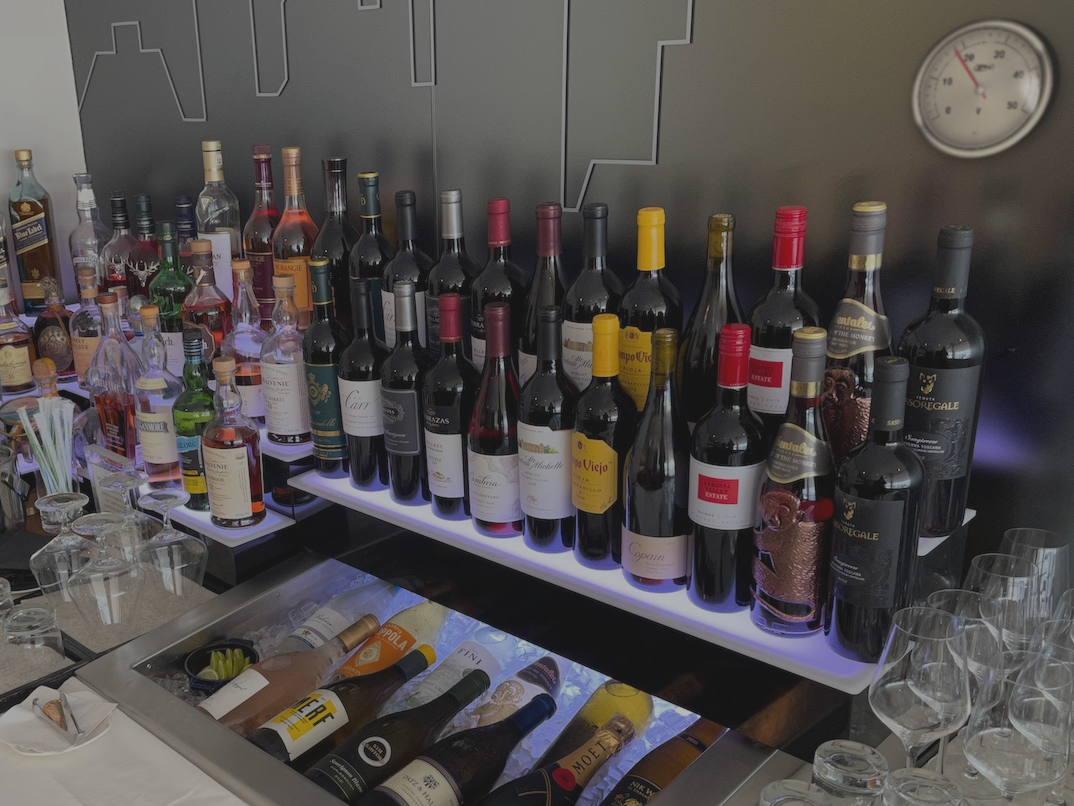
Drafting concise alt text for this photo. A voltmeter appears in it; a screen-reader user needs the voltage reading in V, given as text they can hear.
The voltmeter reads 18 V
